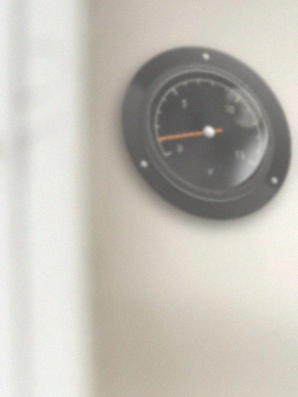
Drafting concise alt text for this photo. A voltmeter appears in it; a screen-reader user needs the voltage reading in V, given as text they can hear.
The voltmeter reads 1 V
